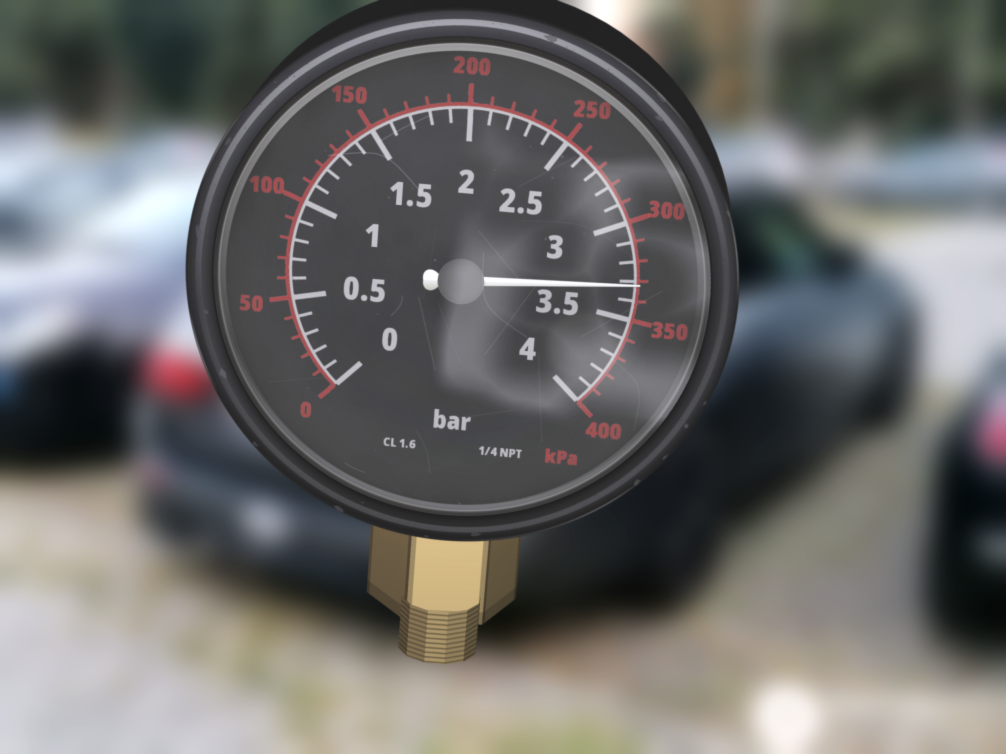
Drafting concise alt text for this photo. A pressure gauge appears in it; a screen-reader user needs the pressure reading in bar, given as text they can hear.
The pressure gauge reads 3.3 bar
